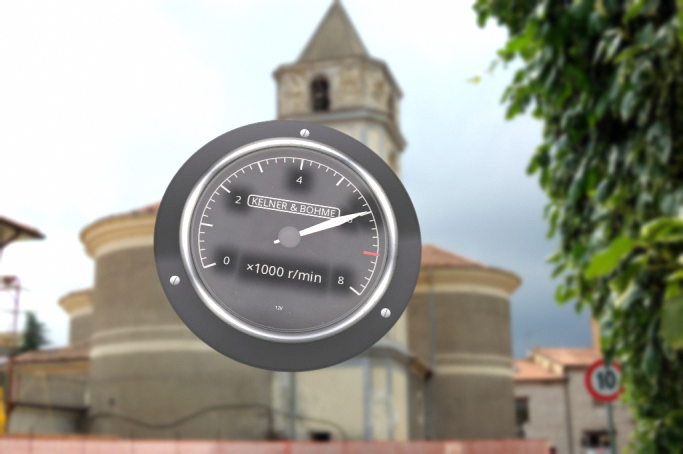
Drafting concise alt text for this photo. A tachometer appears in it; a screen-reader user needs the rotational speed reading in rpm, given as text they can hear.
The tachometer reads 6000 rpm
